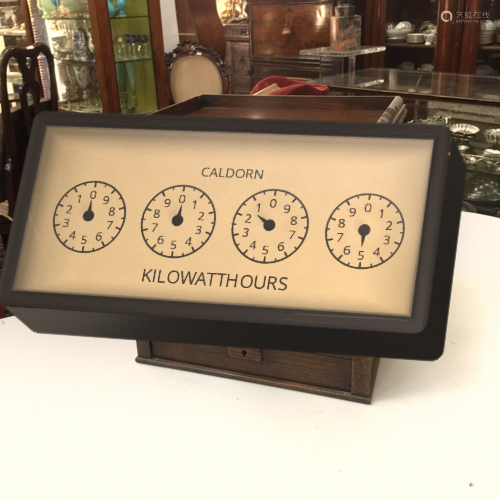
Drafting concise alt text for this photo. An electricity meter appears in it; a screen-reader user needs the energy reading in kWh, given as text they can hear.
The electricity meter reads 15 kWh
